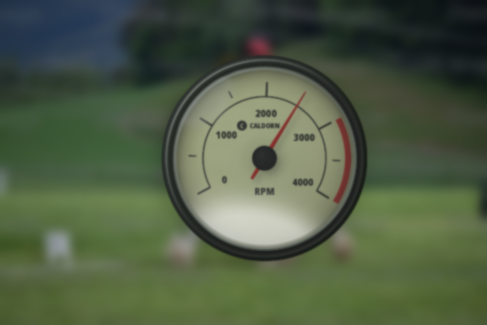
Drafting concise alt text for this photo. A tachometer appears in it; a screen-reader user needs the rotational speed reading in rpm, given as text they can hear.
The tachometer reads 2500 rpm
